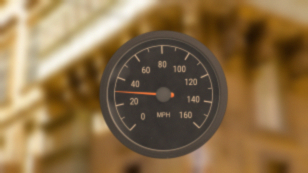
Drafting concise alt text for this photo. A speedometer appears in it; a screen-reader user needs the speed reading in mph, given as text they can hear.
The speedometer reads 30 mph
